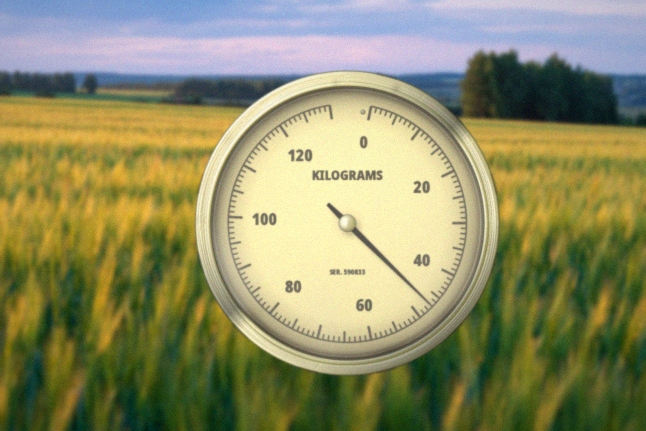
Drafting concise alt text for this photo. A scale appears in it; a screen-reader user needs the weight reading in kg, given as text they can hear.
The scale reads 47 kg
